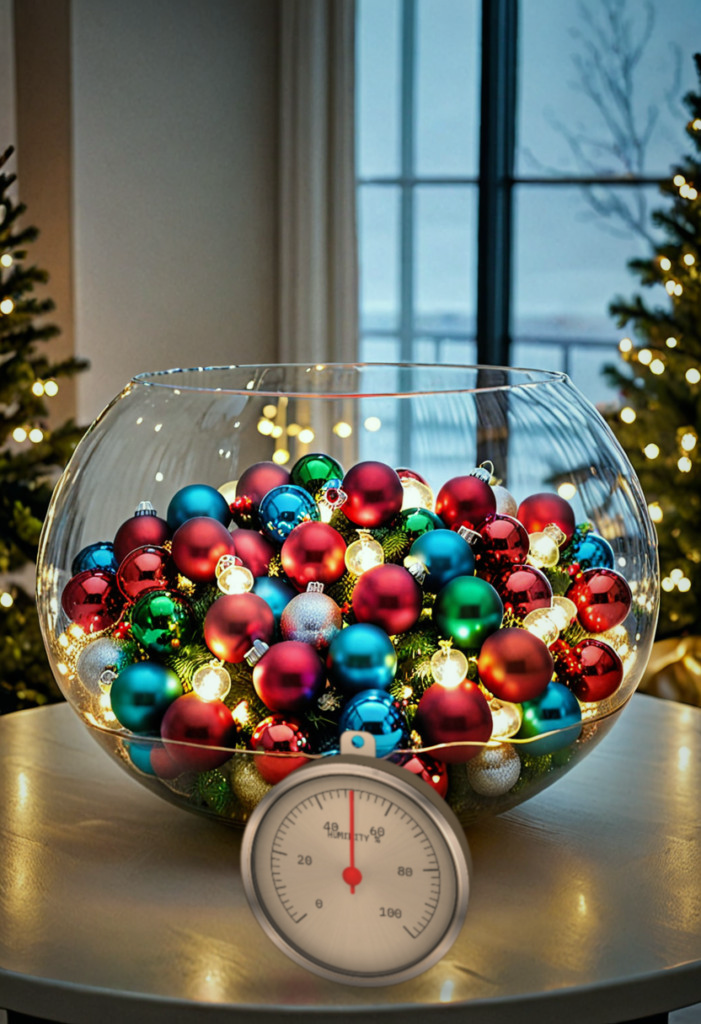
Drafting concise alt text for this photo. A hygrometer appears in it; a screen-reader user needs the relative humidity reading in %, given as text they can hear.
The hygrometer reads 50 %
